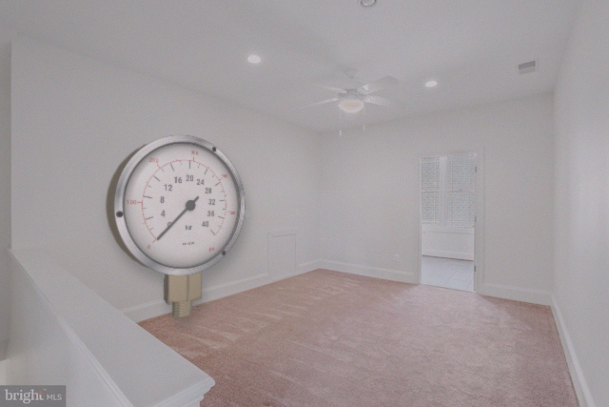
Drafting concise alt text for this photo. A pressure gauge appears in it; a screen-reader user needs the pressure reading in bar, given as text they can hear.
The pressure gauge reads 0 bar
